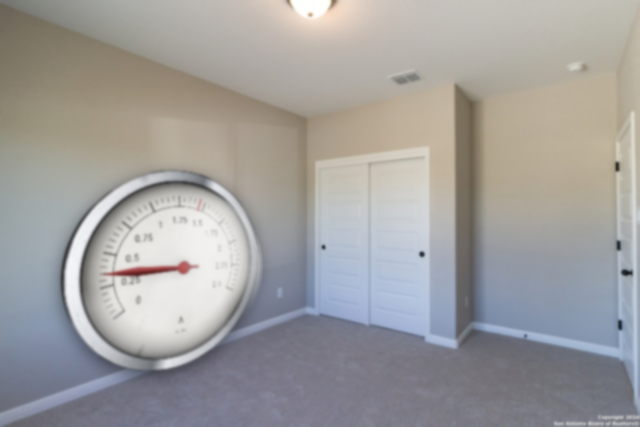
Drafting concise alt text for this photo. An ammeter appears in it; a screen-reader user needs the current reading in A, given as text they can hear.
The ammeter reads 0.35 A
